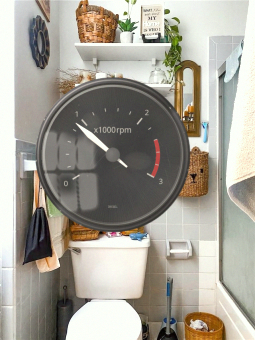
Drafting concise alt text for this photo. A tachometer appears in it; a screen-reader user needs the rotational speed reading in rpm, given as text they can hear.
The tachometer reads 900 rpm
